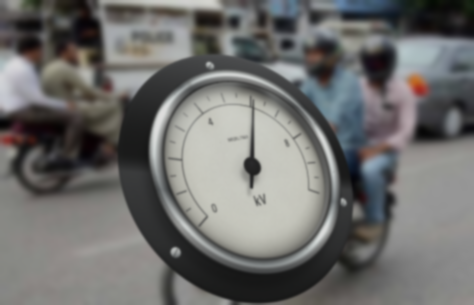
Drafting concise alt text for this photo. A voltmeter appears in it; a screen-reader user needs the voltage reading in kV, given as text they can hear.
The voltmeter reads 6 kV
